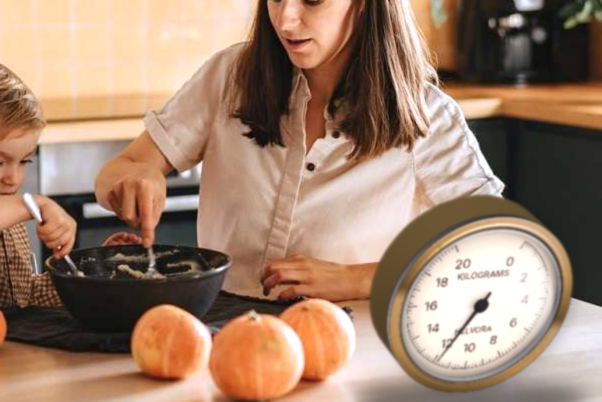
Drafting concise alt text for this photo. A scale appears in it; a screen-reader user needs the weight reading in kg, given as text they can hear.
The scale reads 12 kg
